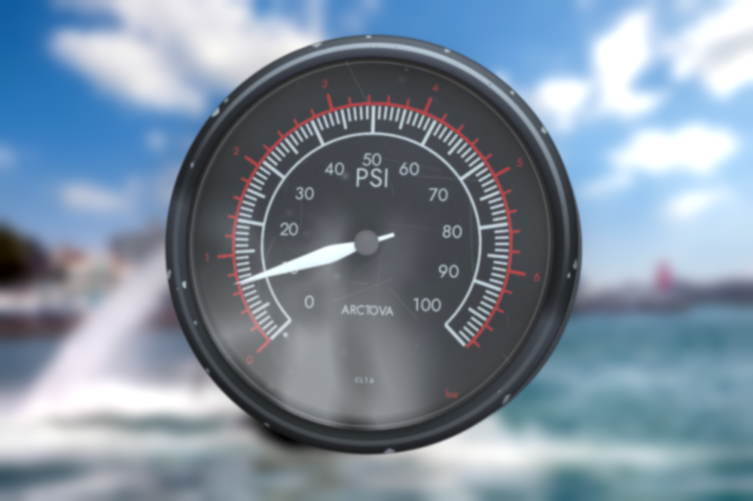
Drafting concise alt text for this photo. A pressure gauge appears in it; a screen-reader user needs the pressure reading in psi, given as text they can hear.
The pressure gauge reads 10 psi
